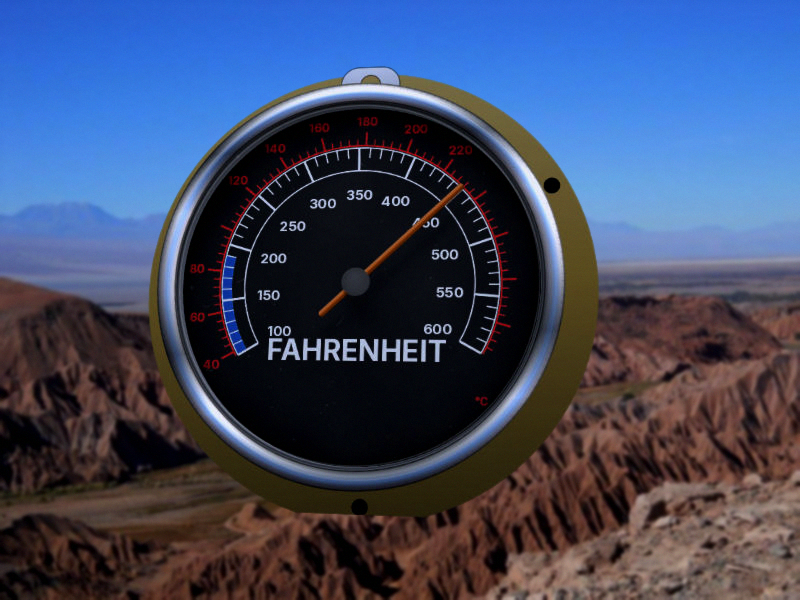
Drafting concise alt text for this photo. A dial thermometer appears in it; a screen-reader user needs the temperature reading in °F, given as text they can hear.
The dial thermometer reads 450 °F
